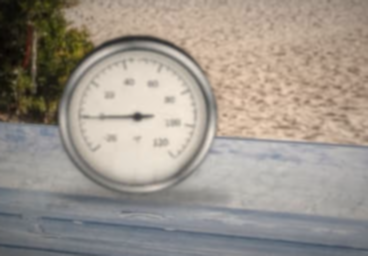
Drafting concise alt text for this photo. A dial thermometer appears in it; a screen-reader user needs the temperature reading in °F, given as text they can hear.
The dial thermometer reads 0 °F
